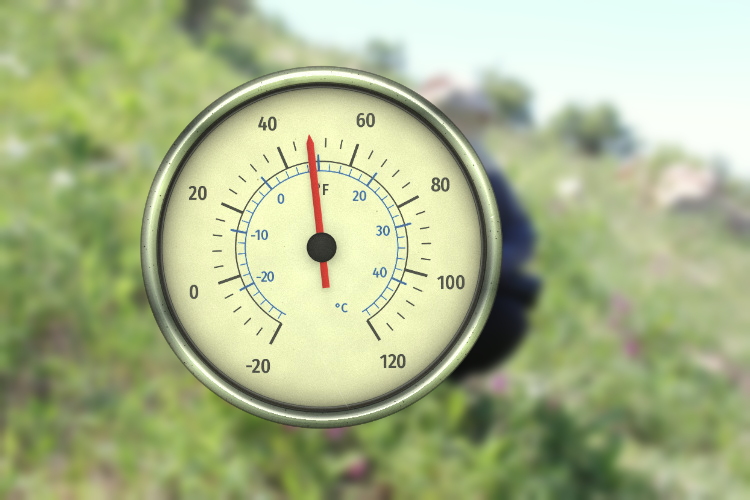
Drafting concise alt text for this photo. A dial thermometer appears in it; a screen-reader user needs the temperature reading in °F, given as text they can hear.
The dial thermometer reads 48 °F
